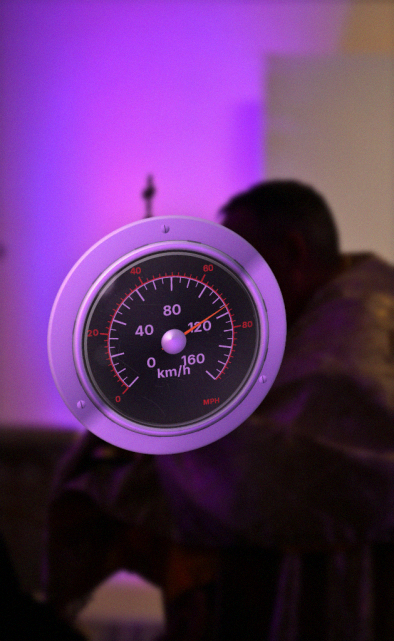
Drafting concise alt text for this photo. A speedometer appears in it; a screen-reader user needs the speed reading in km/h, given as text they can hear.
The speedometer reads 115 km/h
